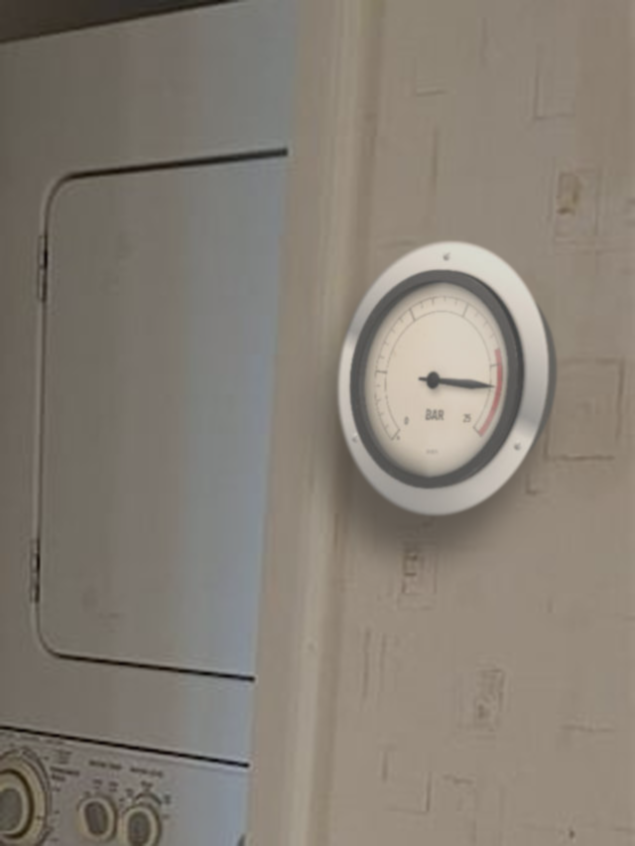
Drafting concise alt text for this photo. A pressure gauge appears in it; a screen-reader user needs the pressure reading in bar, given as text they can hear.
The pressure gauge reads 21.5 bar
